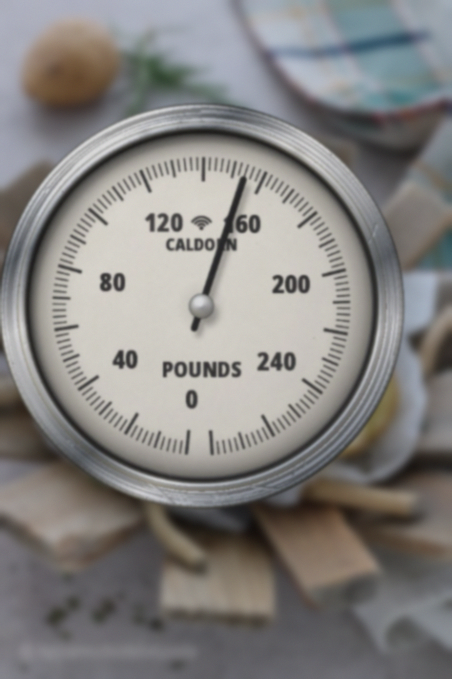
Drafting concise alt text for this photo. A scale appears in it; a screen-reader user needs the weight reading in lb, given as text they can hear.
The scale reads 154 lb
